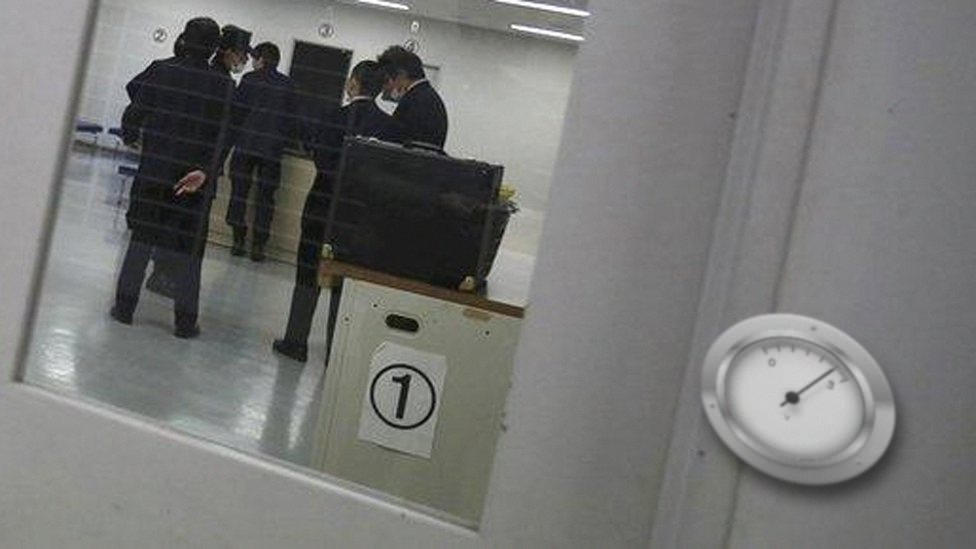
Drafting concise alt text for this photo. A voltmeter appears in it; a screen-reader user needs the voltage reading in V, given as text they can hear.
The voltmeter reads 2.5 V
